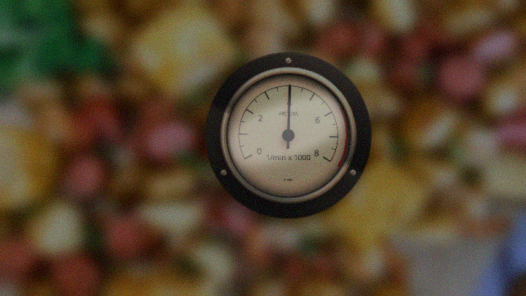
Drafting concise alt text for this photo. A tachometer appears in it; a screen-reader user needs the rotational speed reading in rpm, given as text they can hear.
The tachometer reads 4000 rpm
